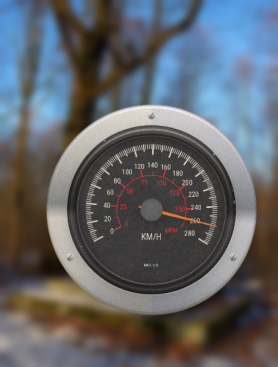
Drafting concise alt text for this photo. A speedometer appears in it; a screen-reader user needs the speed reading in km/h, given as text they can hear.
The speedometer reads 260 km/h
